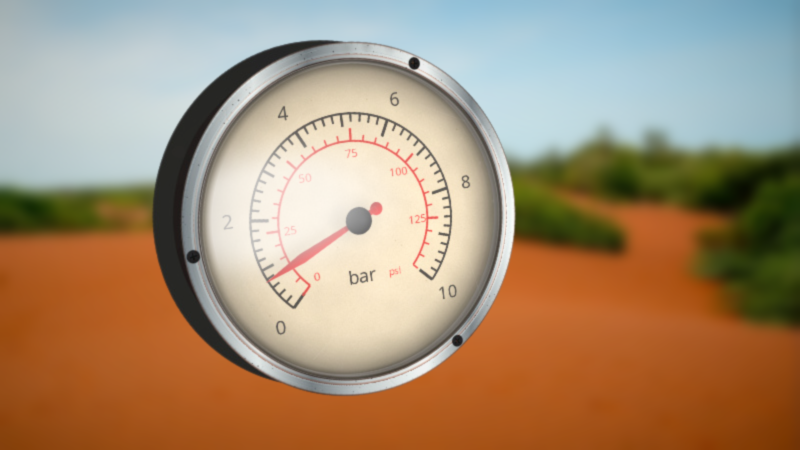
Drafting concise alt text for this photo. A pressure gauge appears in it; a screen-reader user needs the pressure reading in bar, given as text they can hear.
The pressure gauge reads 0.8 bar
